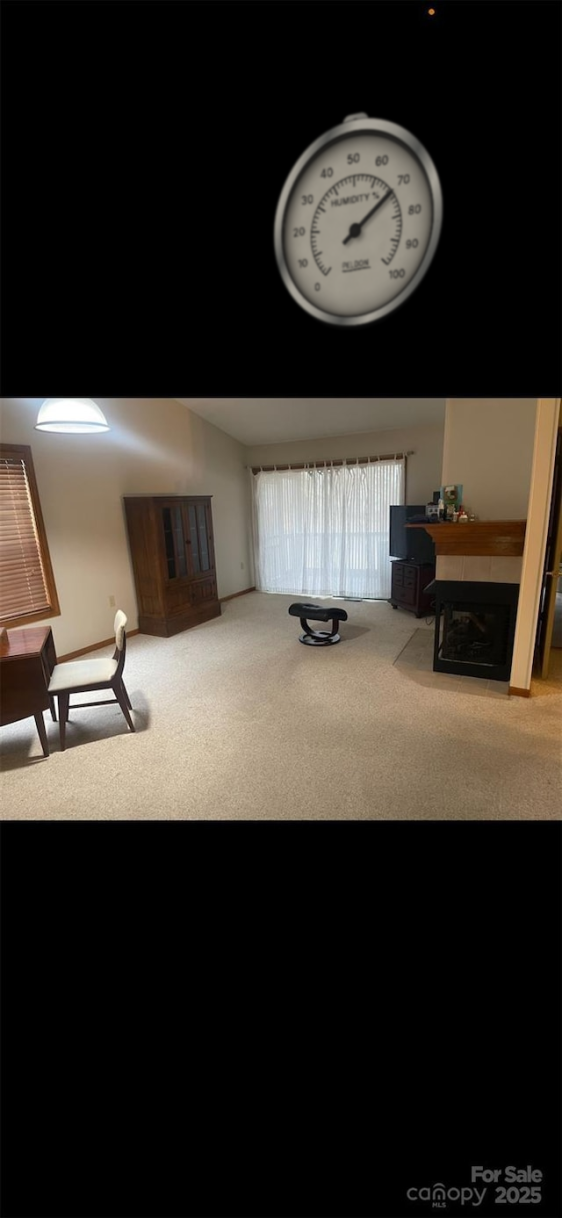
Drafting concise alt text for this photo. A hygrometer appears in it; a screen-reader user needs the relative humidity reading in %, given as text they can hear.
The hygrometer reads 70 %
